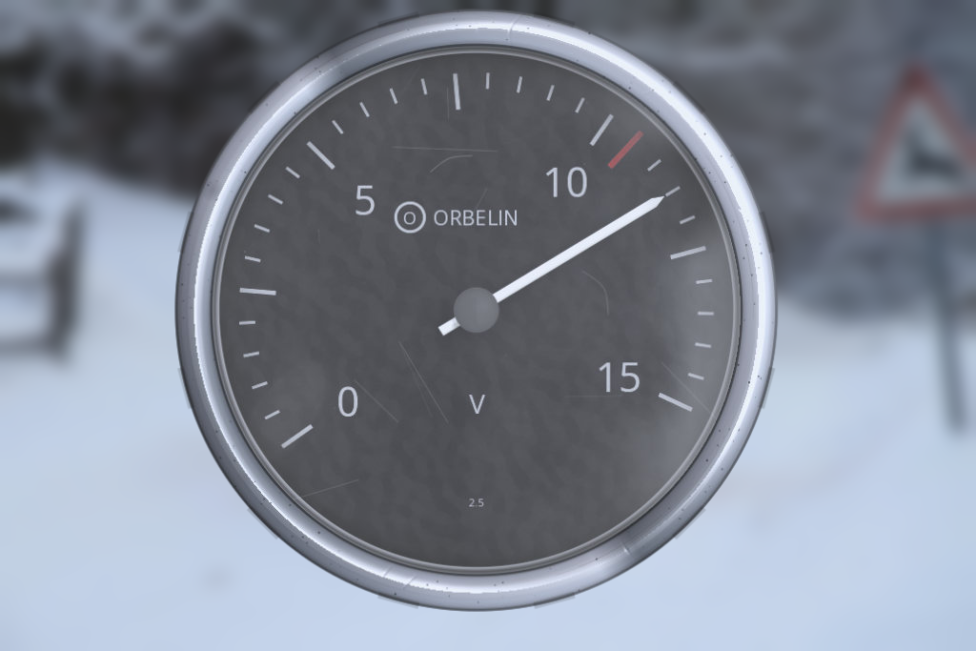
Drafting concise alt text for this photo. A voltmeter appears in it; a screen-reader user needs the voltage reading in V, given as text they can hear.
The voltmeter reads 11.5 V
